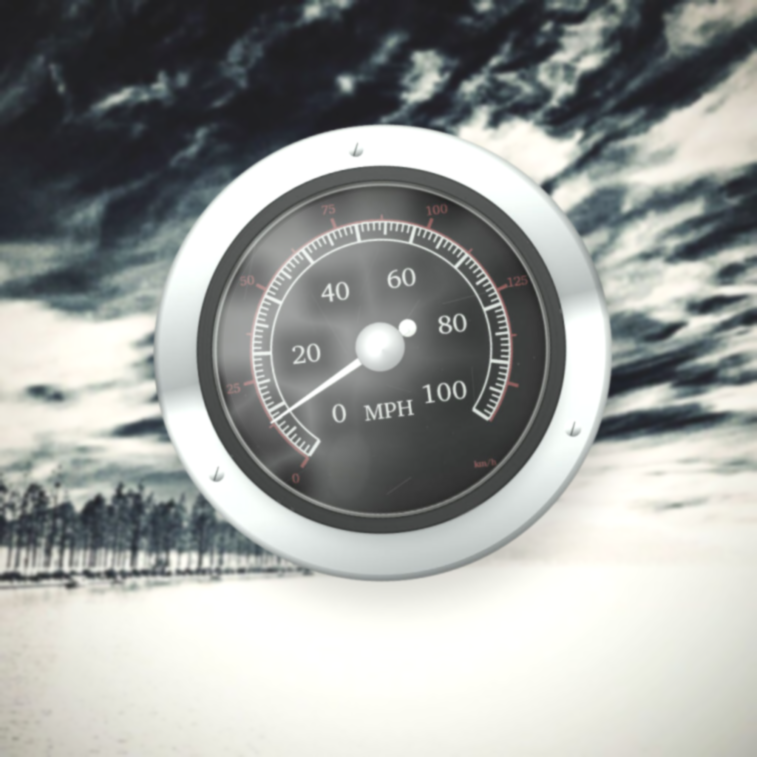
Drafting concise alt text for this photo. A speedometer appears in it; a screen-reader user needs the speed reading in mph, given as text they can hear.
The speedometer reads 8 mph
